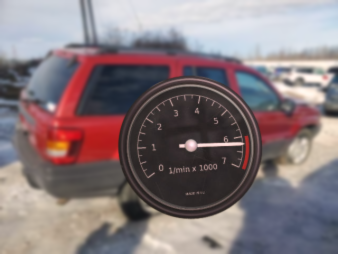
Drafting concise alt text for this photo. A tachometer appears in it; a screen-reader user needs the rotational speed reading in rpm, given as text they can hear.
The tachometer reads 6250 rpm
